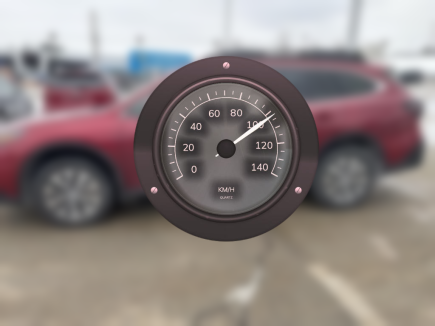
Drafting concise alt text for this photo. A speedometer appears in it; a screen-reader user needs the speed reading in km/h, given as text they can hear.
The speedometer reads 102.5 km/h
